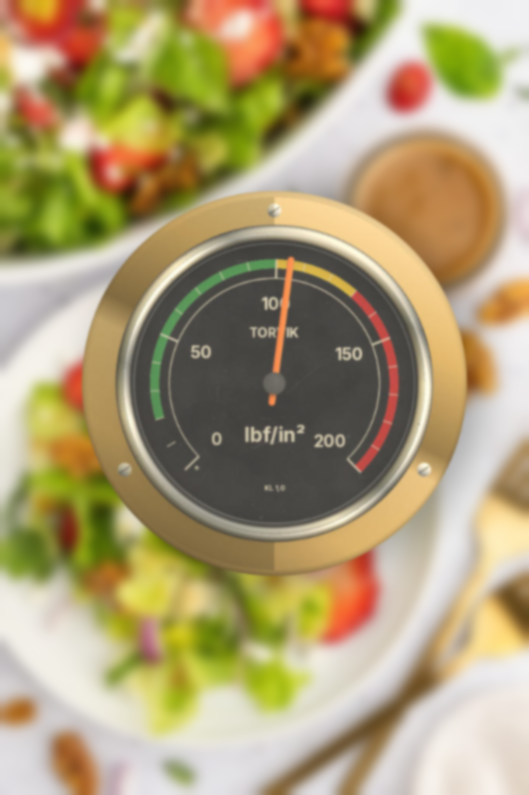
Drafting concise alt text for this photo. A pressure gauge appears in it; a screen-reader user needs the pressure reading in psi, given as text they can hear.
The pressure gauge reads 105 psi
